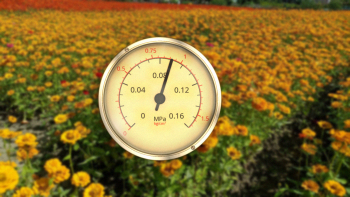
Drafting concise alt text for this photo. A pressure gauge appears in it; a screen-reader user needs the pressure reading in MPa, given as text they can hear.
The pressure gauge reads 0.09 MPa
